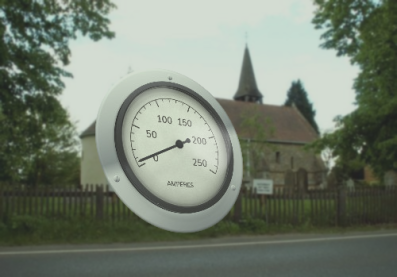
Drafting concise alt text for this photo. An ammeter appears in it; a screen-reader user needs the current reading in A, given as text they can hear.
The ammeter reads 5 A
